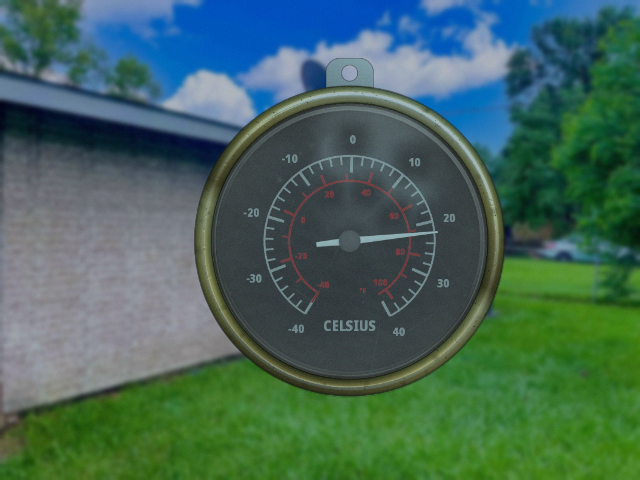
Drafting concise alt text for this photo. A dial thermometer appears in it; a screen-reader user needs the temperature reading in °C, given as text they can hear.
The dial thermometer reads 22 °C
